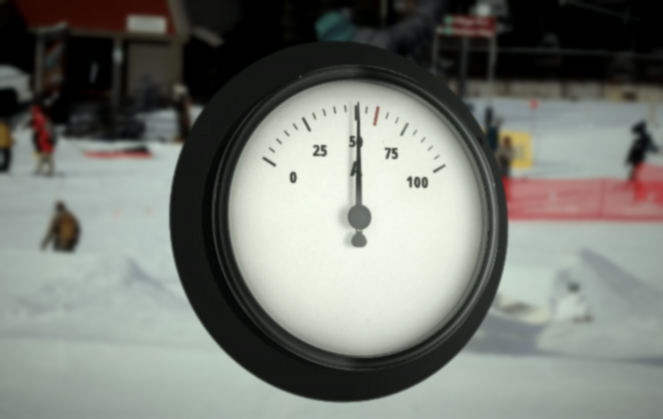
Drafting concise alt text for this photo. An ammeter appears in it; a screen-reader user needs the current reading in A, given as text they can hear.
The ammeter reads 50 A
